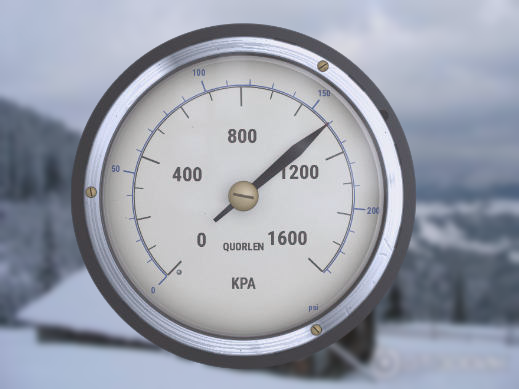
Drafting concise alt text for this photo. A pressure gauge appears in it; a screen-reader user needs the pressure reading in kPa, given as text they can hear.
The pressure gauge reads 1100 kPa
